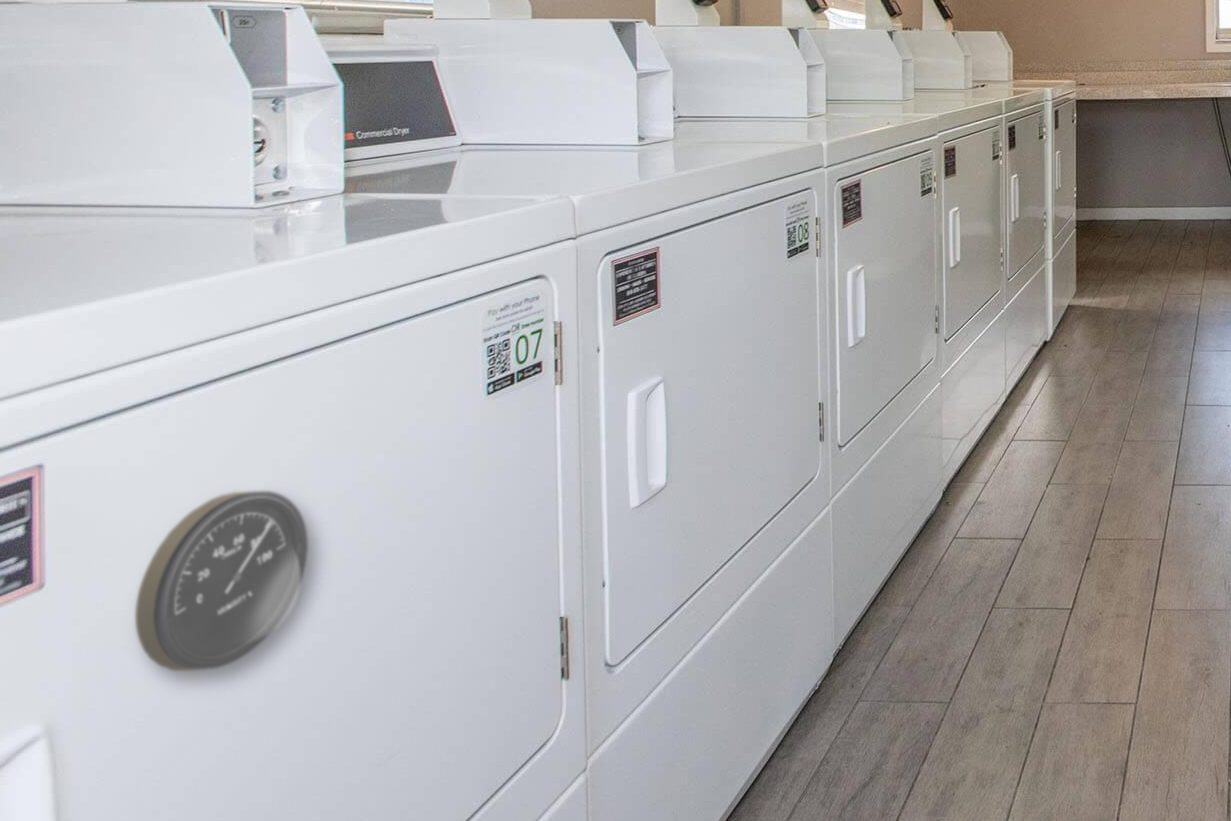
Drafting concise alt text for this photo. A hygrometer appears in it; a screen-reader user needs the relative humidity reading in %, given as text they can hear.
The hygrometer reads 80 %
